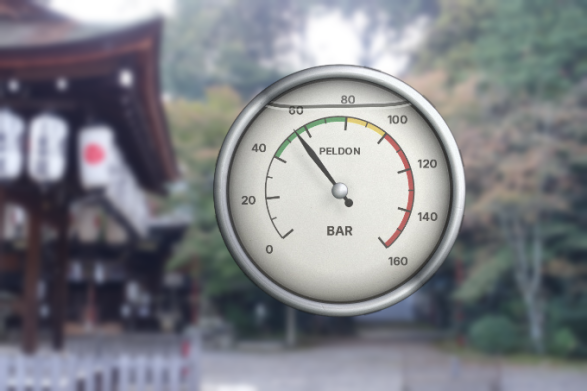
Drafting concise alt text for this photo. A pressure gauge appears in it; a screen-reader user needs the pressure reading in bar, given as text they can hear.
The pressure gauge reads 55 bar
